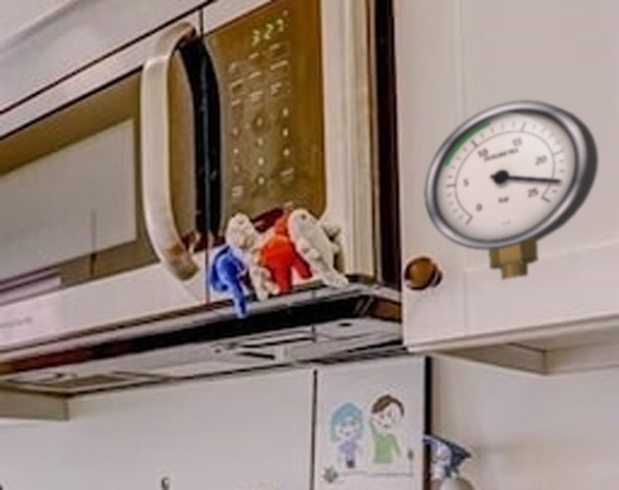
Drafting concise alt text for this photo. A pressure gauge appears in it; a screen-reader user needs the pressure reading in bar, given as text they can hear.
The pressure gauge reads 23 bar
